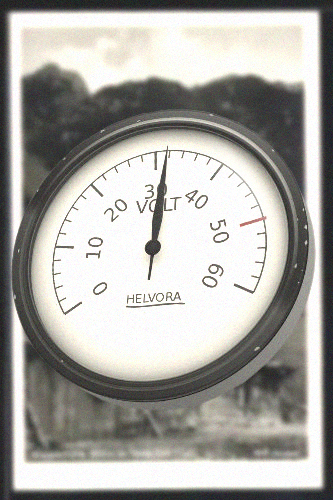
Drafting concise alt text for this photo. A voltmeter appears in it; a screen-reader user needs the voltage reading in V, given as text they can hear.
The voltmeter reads 32 V
